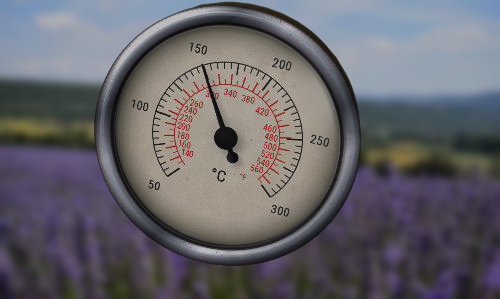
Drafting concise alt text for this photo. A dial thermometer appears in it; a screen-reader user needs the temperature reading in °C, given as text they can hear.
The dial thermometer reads 150 °C
